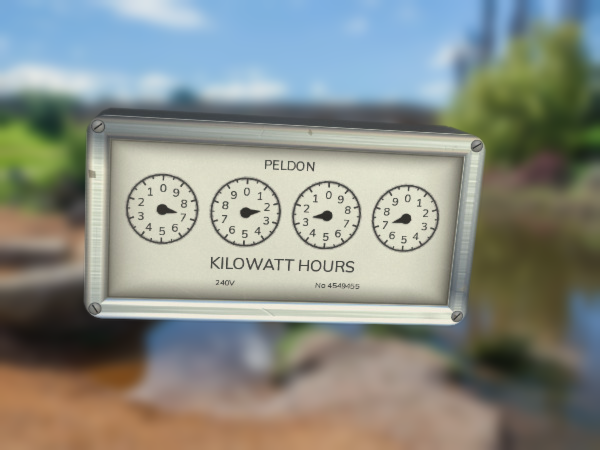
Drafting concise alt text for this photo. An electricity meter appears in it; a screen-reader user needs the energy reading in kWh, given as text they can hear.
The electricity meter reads 7227 kWh
